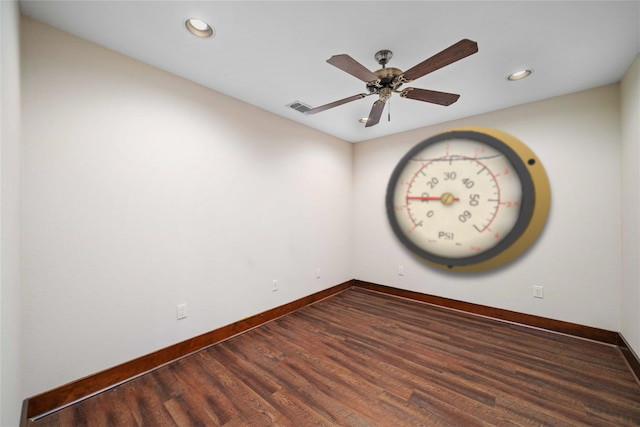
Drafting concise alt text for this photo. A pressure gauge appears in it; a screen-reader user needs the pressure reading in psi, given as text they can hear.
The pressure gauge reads 10 psi
